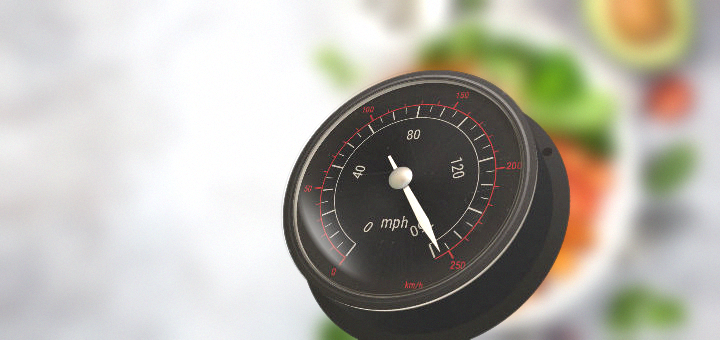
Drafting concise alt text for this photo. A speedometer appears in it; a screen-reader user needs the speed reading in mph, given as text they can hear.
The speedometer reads 157.5 mph
